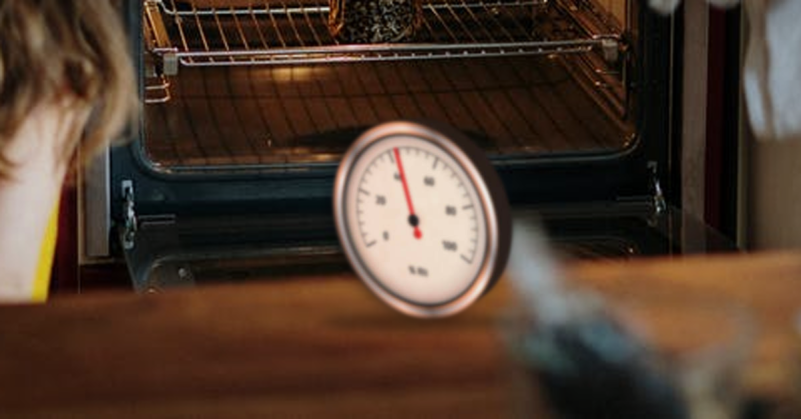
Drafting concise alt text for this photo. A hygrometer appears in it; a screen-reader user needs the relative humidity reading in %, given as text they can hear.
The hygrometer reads 44 %
